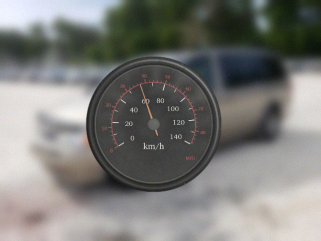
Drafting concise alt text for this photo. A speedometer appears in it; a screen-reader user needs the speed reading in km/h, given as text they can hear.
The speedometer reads 60 km/h
